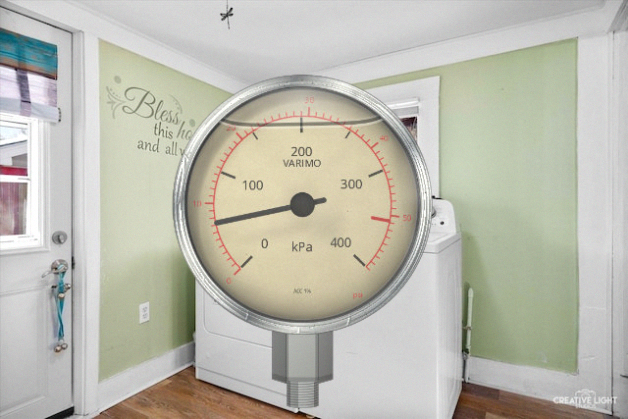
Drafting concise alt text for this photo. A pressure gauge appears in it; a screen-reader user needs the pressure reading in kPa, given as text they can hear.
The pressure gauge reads 50 kPa
